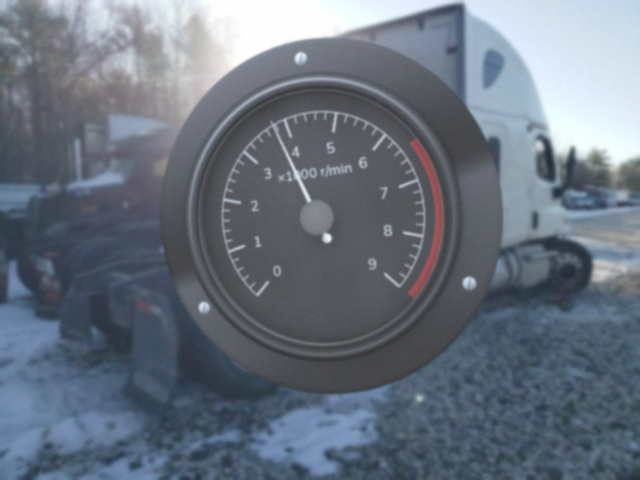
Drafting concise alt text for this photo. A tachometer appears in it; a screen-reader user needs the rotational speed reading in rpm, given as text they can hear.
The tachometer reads 3800 rpm
